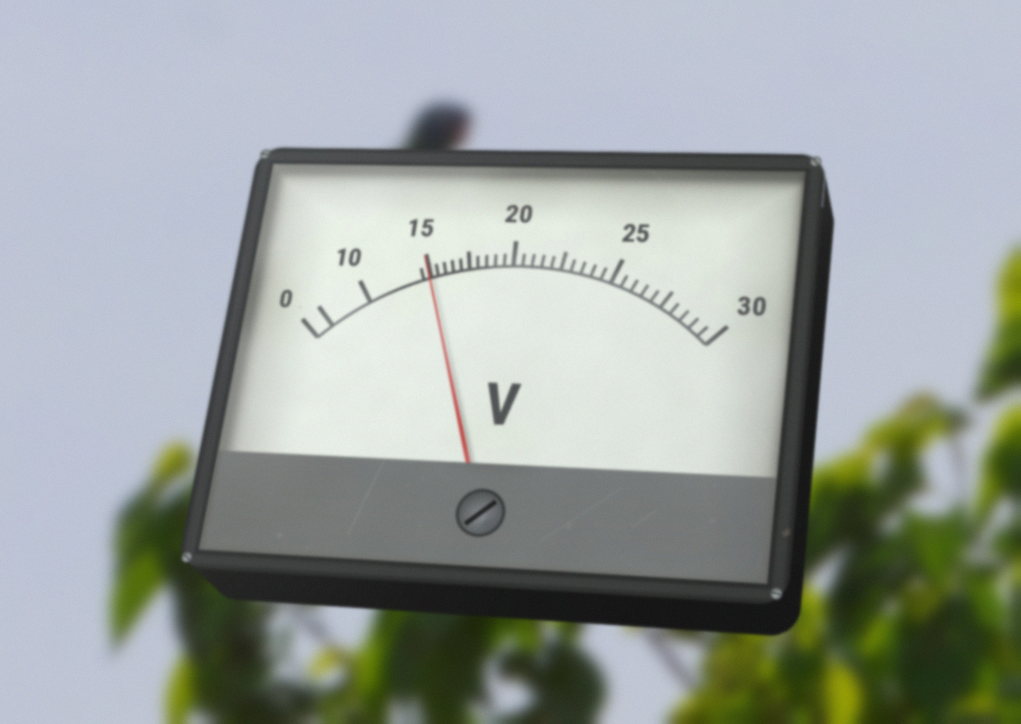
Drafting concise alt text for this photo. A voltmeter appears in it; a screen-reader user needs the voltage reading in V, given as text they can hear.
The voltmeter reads 15 V
